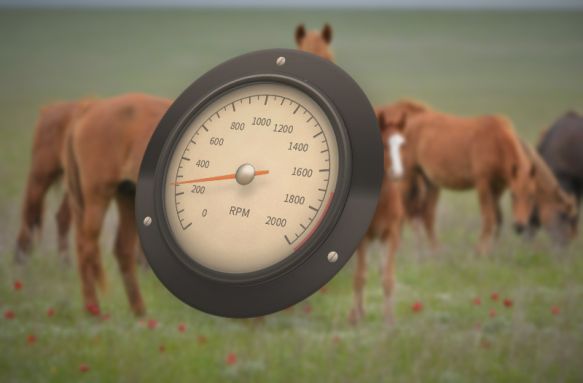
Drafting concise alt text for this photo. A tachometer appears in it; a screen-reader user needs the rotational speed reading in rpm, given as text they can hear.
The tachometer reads 250 rpm
